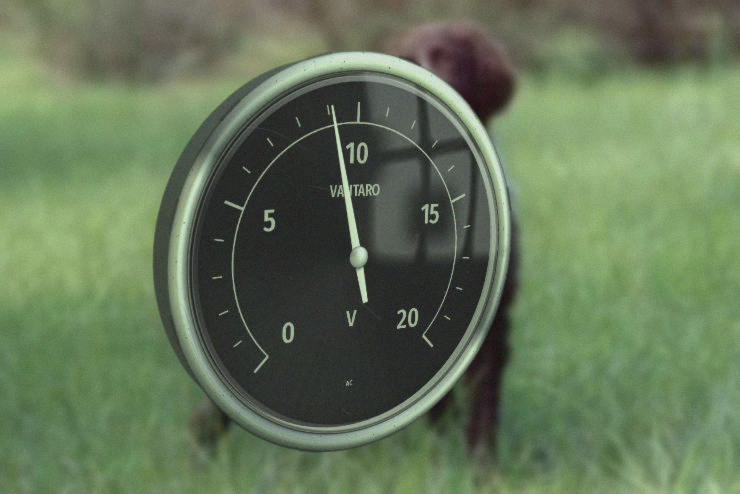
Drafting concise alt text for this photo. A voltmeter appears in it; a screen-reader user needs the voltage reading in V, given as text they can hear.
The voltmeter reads 9 V
